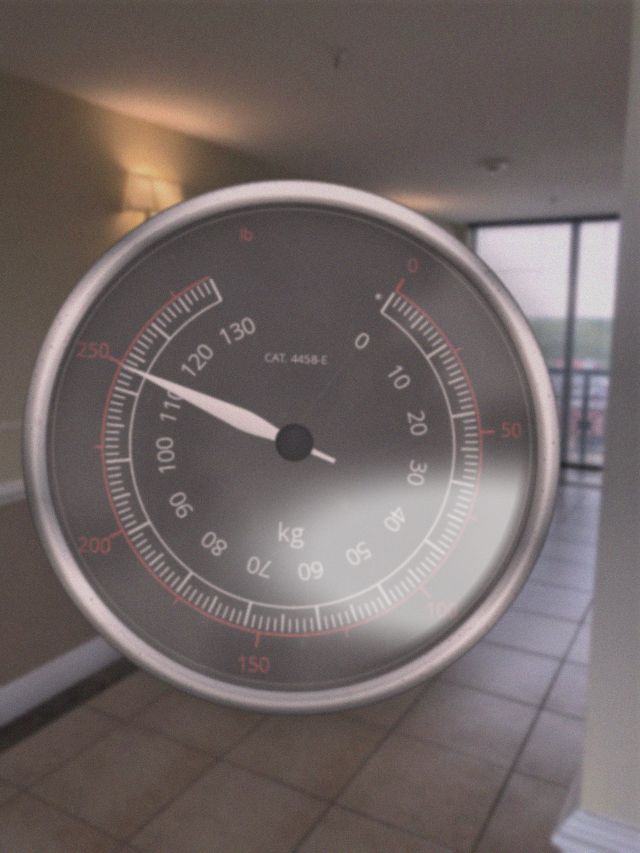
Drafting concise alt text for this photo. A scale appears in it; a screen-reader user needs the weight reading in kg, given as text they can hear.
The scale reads 113 kg
